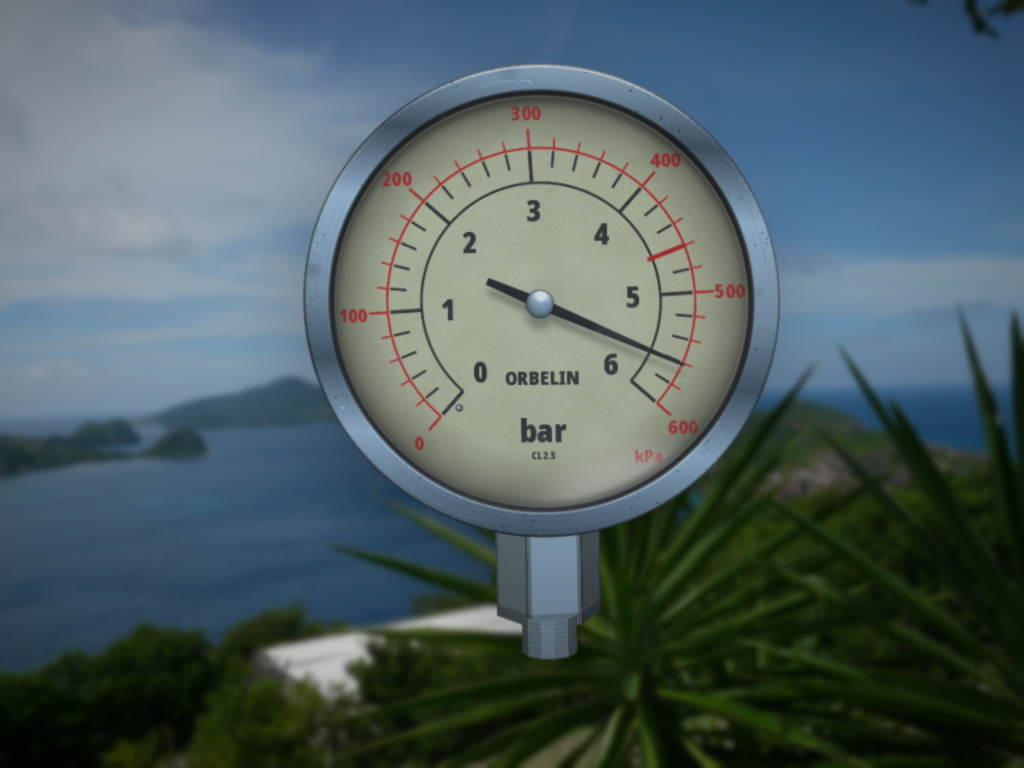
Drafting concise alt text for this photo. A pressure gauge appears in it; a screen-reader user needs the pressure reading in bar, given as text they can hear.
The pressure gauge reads 5.6 bar
